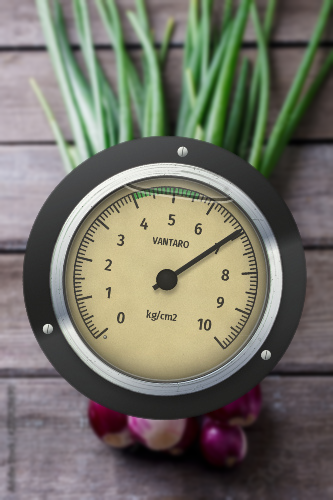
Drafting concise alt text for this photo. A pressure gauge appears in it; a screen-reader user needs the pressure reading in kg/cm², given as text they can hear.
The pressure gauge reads 6.9 kg/cm²
